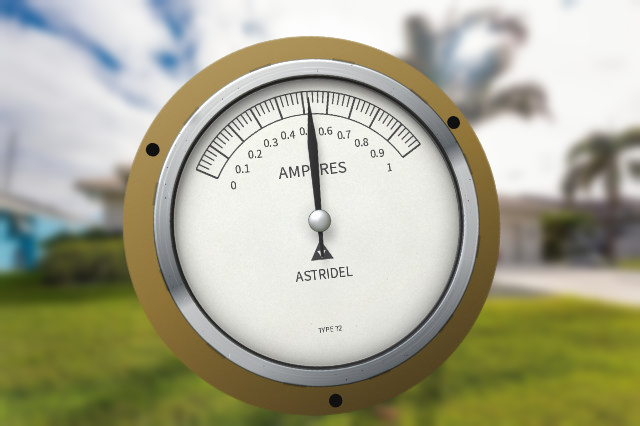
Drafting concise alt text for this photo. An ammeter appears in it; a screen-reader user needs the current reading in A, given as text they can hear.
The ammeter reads 0.52 A
